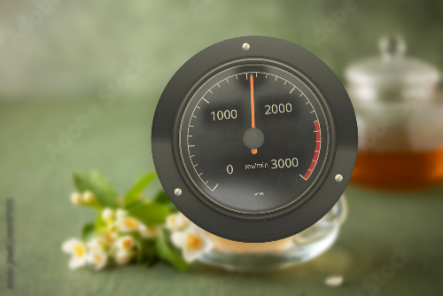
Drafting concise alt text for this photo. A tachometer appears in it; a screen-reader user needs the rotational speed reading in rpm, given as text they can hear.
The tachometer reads 1550 rpm
